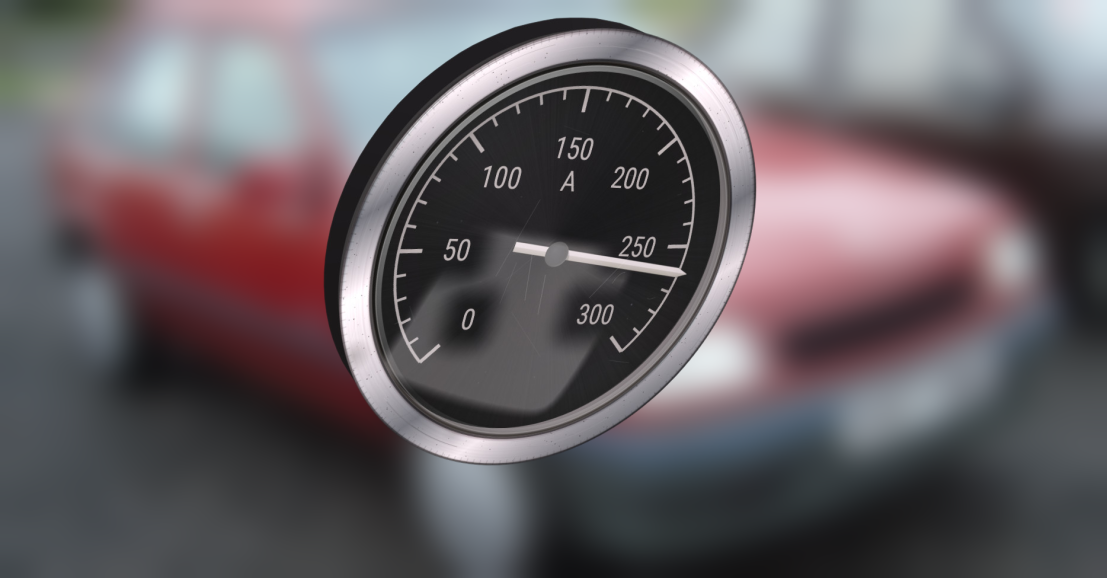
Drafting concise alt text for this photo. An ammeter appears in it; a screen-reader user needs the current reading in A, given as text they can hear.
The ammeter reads 260 A
